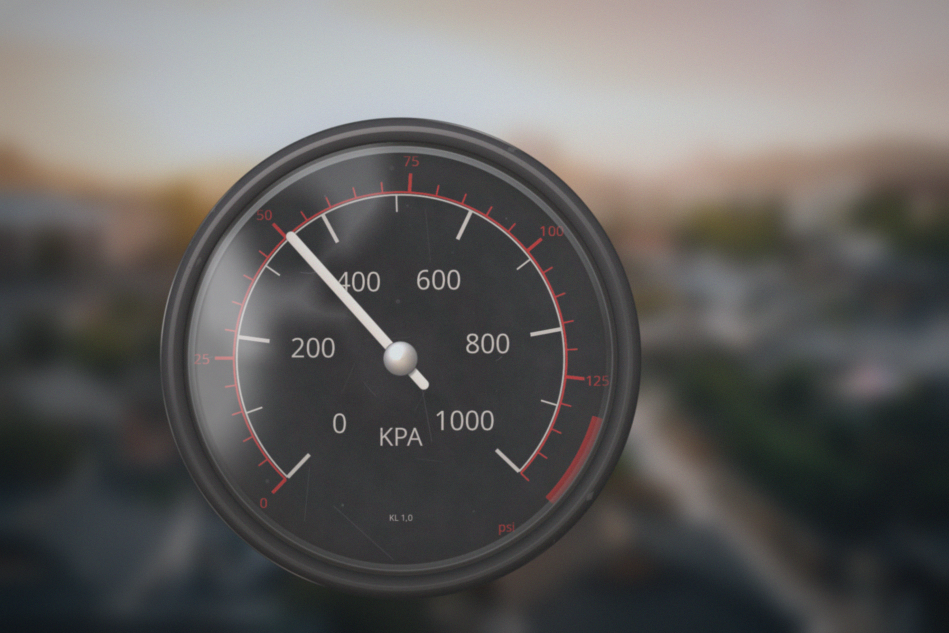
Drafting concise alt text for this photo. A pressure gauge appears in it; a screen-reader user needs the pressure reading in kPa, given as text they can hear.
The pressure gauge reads 350 kPa
